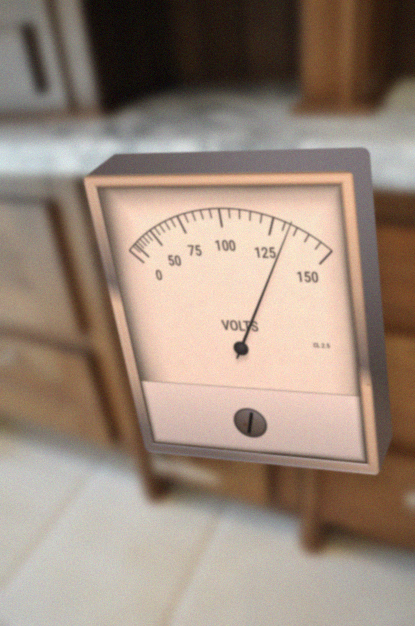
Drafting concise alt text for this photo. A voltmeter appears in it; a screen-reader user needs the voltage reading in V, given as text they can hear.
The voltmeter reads 132.5 V
